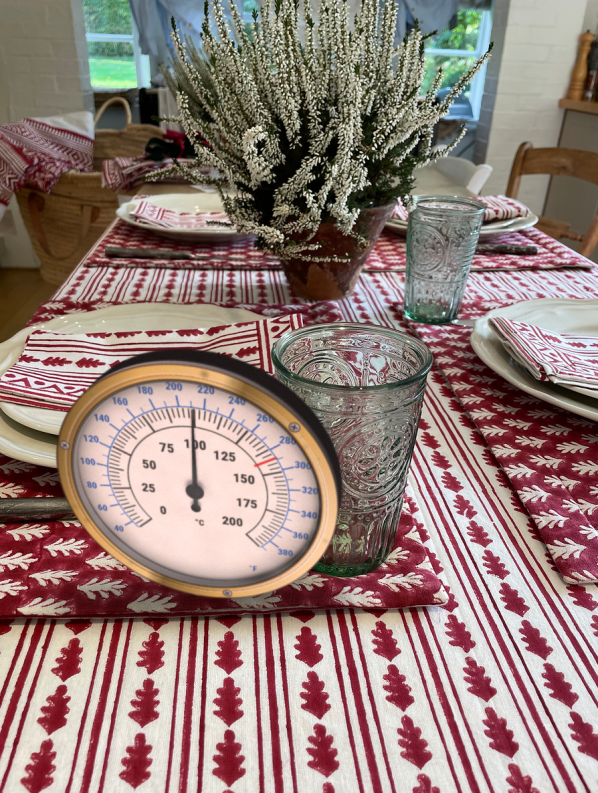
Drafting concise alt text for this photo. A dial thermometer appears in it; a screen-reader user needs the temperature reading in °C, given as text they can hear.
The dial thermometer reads 100 °C
